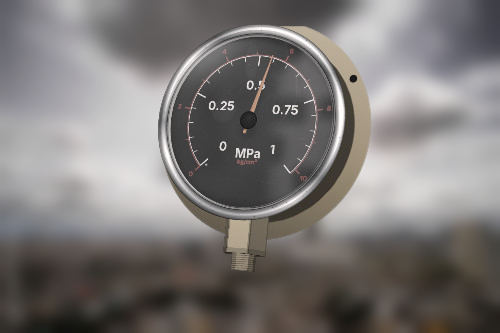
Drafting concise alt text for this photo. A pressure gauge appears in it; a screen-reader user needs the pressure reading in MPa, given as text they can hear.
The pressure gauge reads 0.55 MPa
